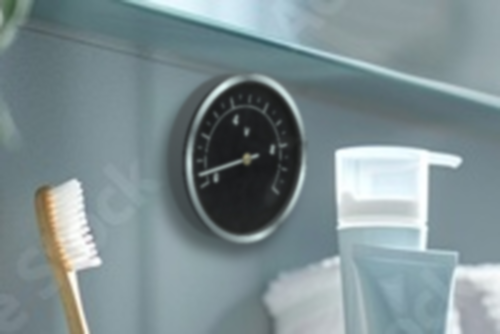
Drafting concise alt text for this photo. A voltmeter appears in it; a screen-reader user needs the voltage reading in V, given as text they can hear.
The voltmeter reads 0.5 V
